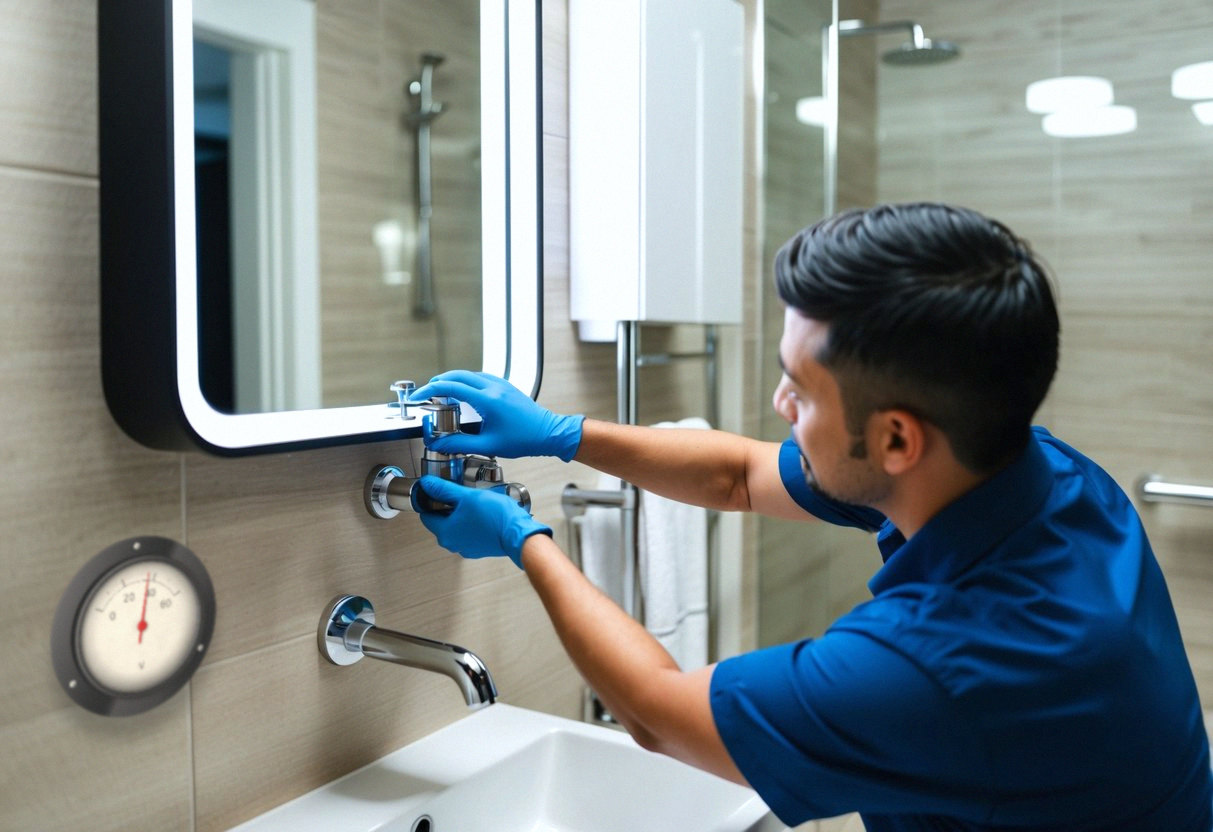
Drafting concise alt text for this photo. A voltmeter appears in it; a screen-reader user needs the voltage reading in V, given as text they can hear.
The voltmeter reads 35 V
